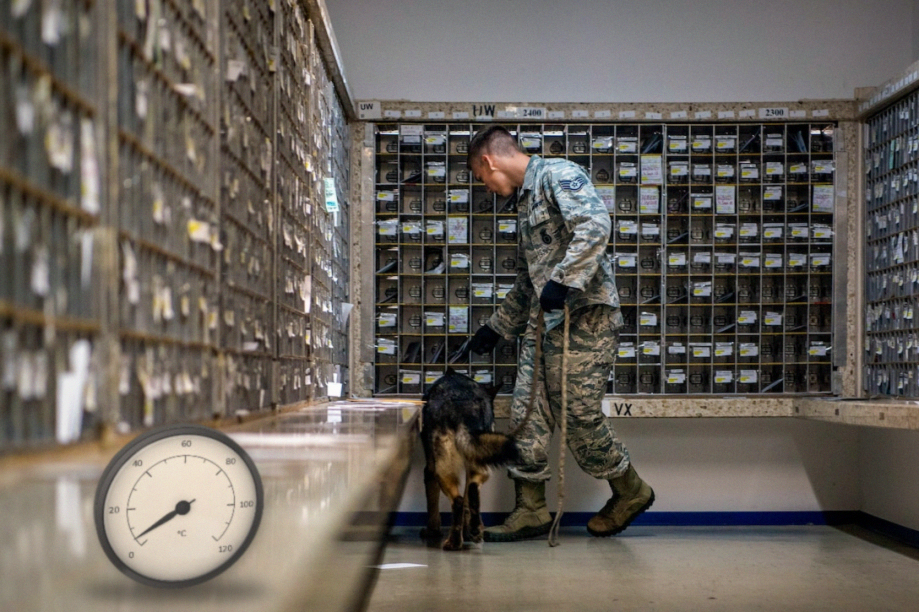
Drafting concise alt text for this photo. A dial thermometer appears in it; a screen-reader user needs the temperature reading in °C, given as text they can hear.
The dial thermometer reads 5 °C
